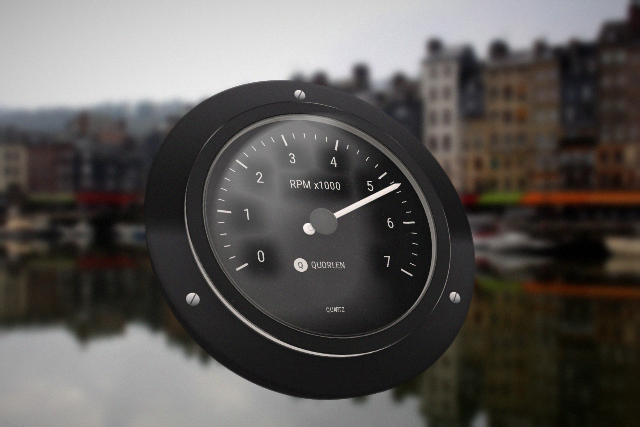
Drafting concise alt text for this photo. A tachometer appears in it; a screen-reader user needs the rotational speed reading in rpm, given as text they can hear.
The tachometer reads 5300 rpm
